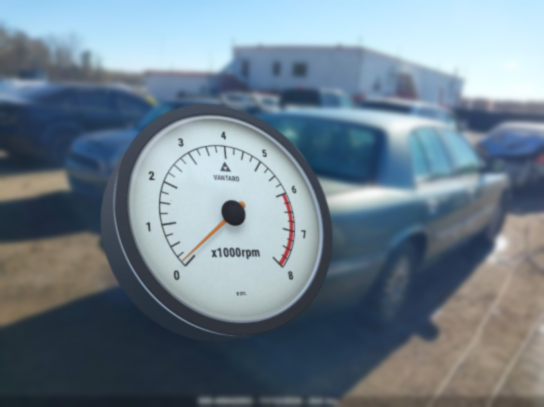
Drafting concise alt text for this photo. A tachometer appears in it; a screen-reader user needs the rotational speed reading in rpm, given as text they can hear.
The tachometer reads 125 rpm
